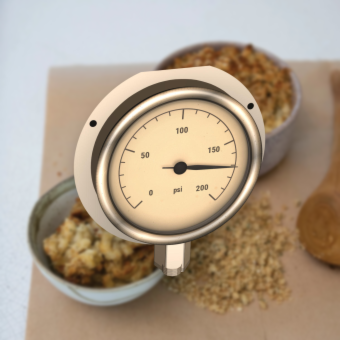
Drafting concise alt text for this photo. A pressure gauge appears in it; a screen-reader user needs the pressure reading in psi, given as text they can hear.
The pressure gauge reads 170 psi
